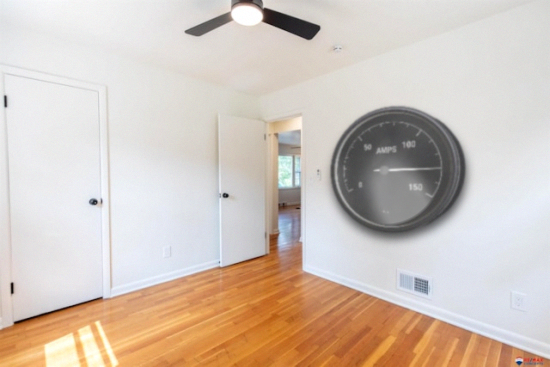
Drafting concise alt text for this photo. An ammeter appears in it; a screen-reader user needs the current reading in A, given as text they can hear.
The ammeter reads 130 A
